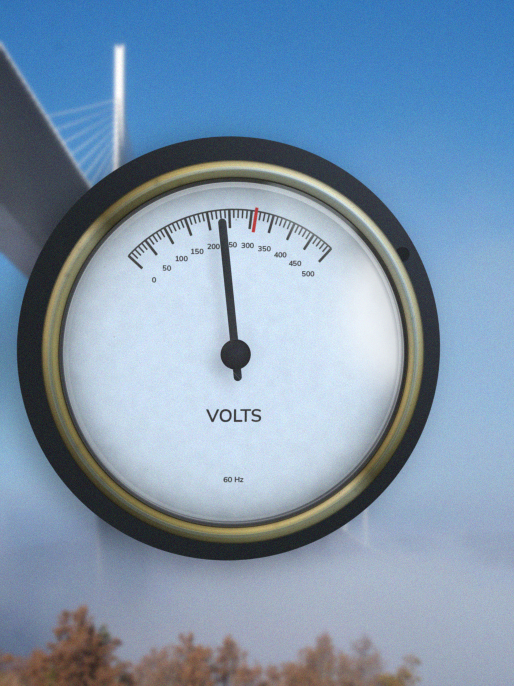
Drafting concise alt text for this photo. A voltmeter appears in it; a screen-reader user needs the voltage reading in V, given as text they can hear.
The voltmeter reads 230 V
